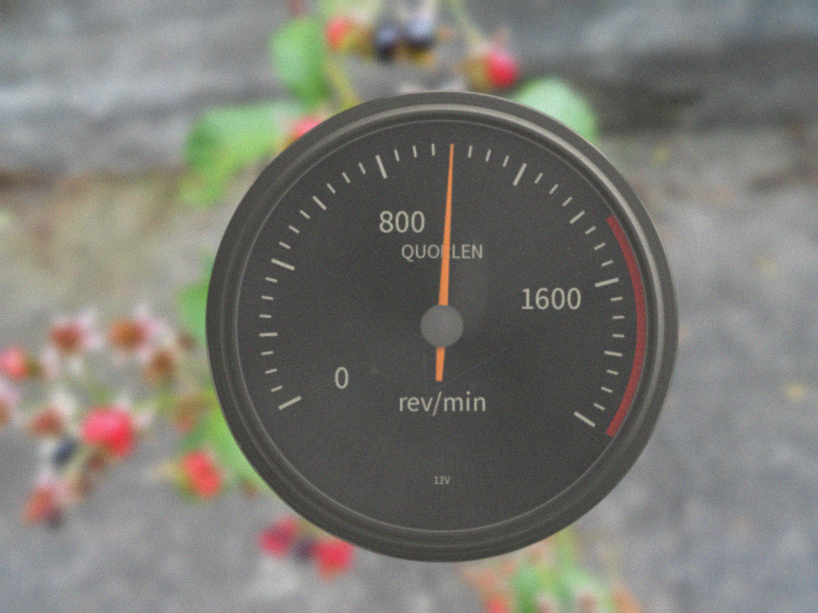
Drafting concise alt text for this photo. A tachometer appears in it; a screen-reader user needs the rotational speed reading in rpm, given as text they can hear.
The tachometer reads 1000 rpm
